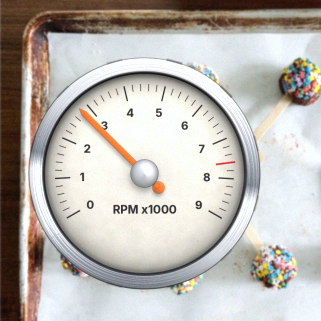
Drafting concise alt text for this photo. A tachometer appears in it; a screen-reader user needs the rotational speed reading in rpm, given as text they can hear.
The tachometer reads 2800 rpm
